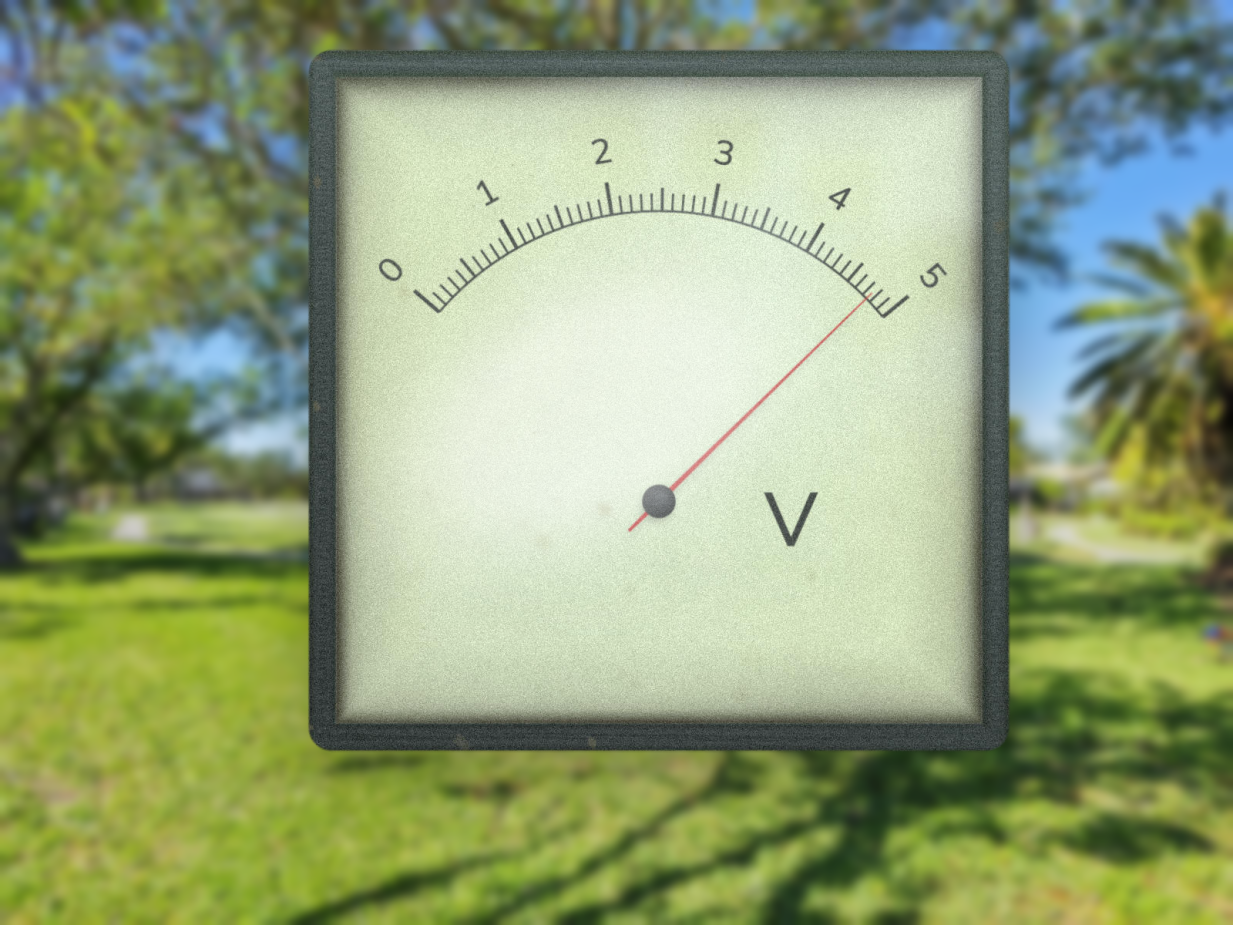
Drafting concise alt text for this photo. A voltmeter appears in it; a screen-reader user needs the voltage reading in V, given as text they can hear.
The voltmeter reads 4.75 V
